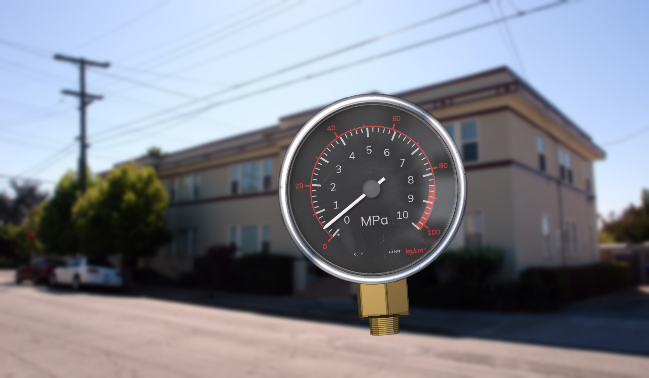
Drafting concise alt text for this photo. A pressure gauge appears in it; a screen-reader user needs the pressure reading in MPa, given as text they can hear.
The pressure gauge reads 0.4 MPa
